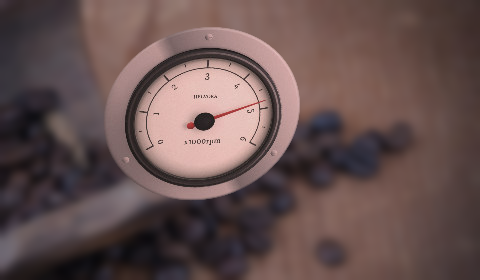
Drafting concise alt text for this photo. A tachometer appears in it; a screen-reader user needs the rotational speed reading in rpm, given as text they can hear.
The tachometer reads 4750 rpm
